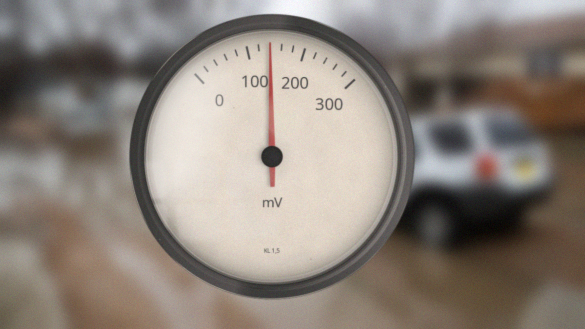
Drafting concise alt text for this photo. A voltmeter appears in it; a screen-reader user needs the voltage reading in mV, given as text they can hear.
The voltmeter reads 140 mV
